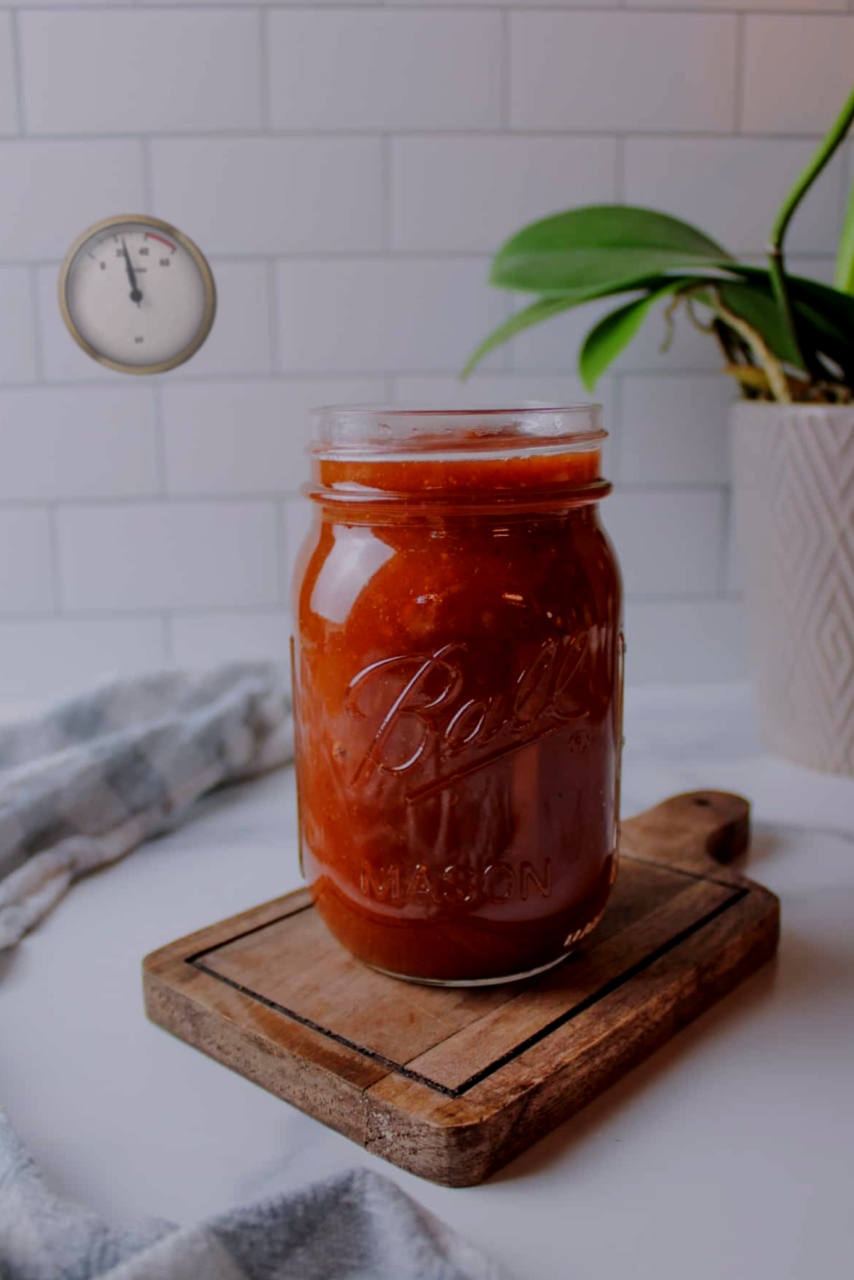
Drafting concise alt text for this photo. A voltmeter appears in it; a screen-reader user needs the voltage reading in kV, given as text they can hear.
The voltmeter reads 25 kV
